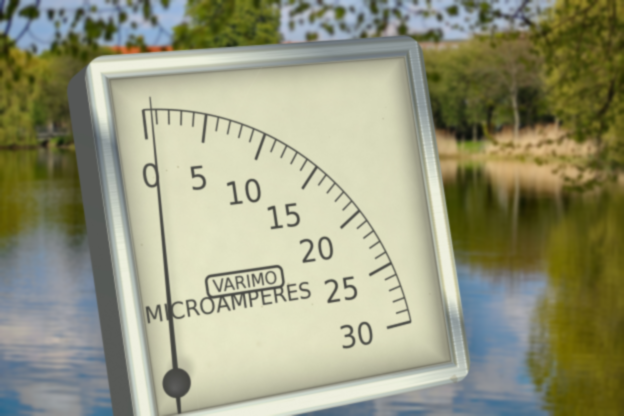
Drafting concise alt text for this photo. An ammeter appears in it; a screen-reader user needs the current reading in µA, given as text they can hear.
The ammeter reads 0.5 µA
